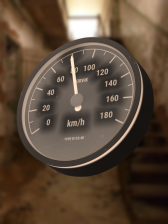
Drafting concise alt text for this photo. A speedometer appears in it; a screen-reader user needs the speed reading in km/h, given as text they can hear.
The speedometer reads 80 km/h
